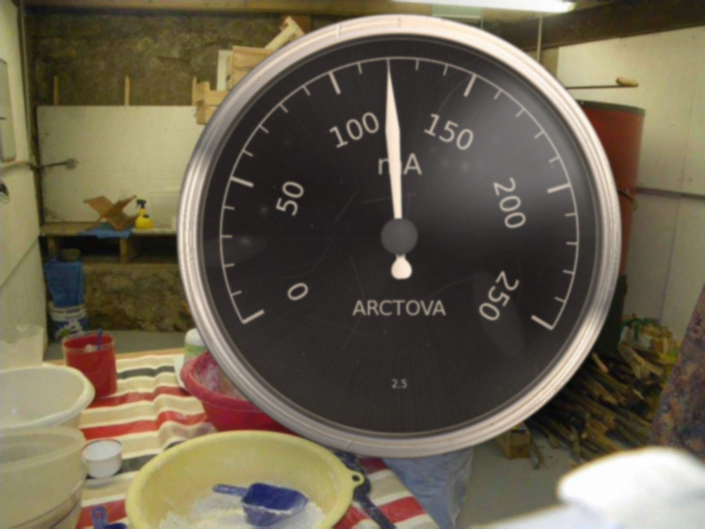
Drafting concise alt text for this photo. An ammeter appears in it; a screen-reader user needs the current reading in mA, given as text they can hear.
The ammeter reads 120 mA
